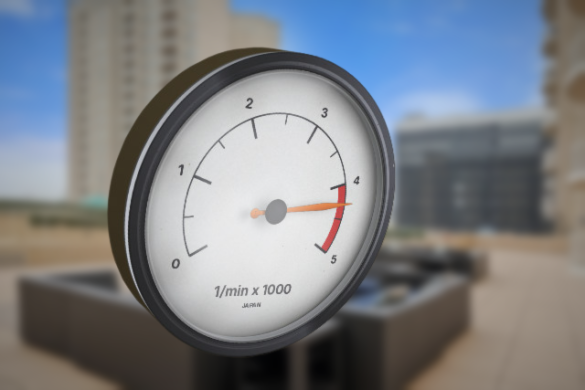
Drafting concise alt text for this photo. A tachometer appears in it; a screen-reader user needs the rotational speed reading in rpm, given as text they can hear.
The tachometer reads 4250 rpm
